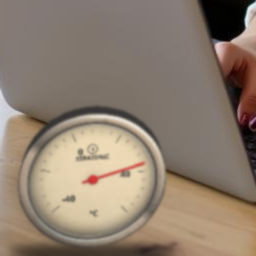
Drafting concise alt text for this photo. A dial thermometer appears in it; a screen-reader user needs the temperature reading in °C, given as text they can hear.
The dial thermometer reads 36 °C
